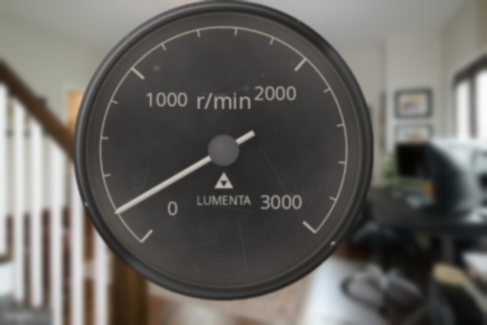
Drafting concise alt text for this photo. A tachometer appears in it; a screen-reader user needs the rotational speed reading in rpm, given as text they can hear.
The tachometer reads 200 rpm
